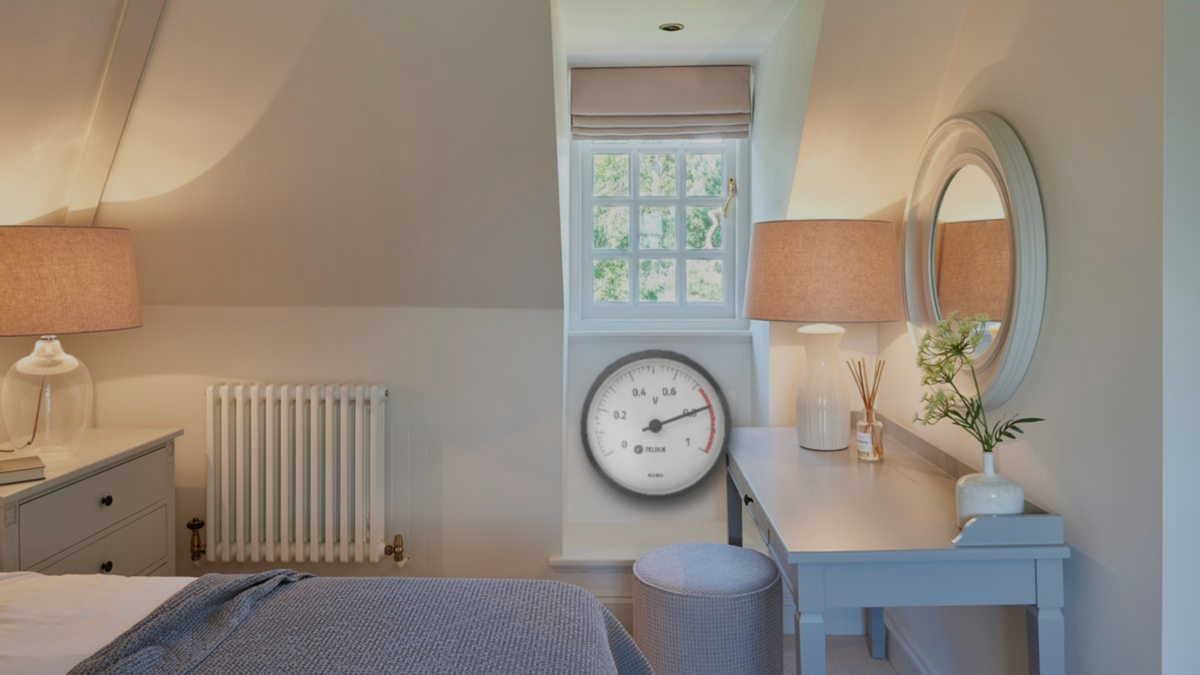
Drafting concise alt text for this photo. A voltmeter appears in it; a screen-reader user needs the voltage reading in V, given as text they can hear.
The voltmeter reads 0.8 V
